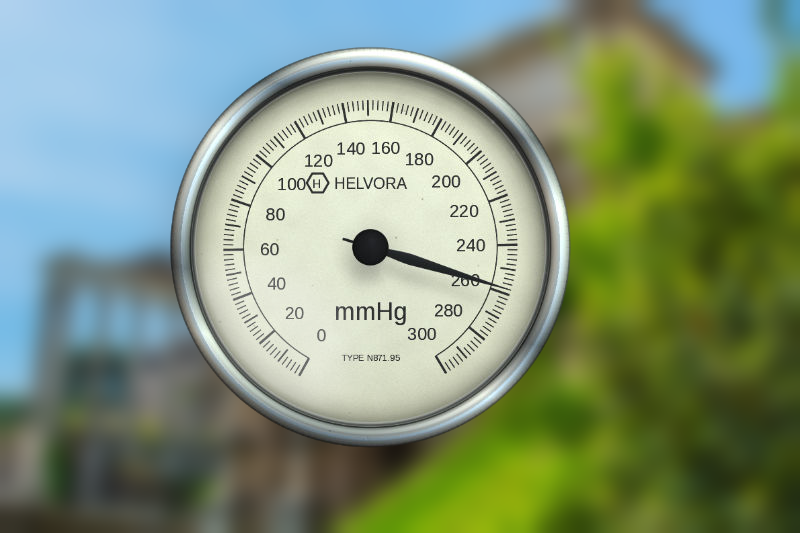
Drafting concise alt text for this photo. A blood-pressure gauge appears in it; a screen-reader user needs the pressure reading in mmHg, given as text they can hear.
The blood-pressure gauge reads 258 mmHg
